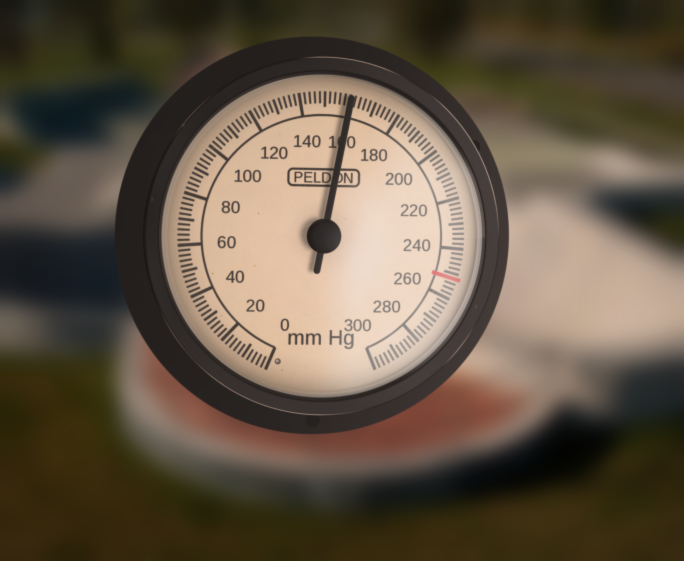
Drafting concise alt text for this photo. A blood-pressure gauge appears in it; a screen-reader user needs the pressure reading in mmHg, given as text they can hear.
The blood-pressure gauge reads 160 mmHg
